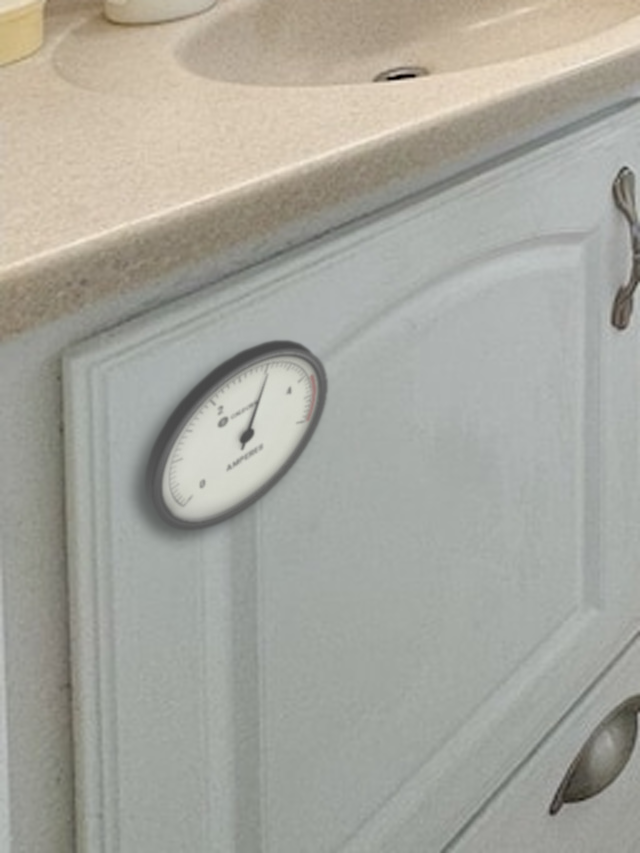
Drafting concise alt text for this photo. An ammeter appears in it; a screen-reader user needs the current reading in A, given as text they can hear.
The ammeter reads 3 A
